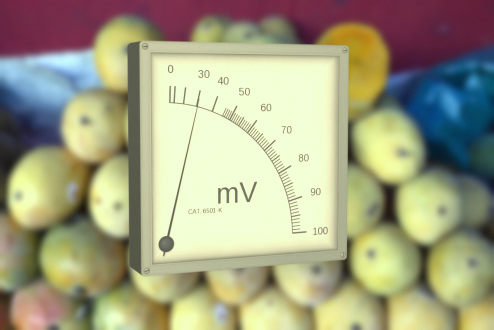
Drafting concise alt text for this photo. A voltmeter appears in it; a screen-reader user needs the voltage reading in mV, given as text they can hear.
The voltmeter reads 30 mV
